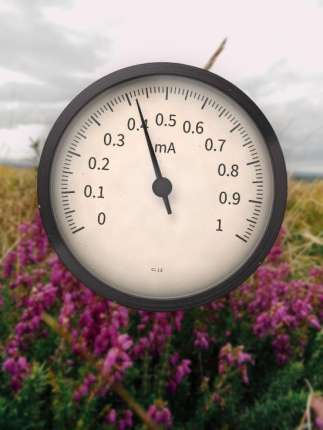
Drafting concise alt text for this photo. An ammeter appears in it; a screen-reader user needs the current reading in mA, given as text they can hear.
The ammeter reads 0.42 mA
